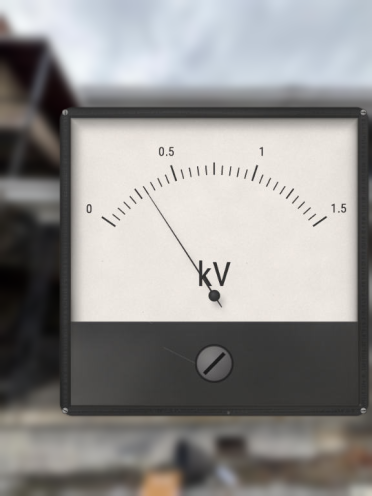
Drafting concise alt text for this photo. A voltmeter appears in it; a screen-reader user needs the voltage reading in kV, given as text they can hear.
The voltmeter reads 0.3 kV
